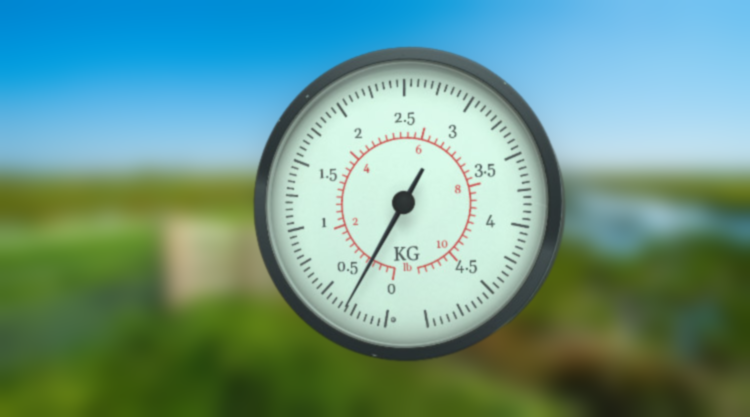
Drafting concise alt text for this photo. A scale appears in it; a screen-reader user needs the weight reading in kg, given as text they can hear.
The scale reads 0.3 kg
